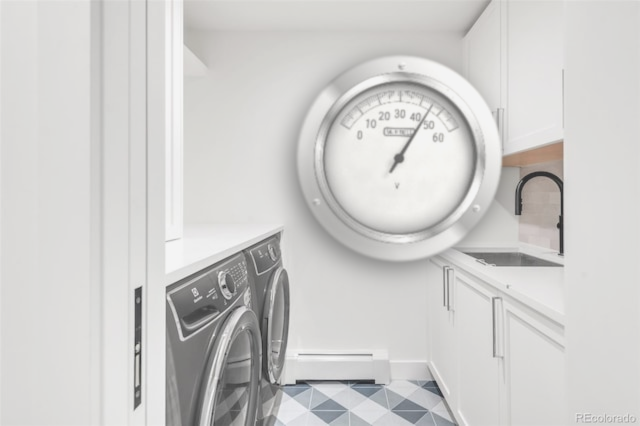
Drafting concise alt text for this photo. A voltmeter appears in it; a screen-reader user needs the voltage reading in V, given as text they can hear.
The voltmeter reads 45 V
